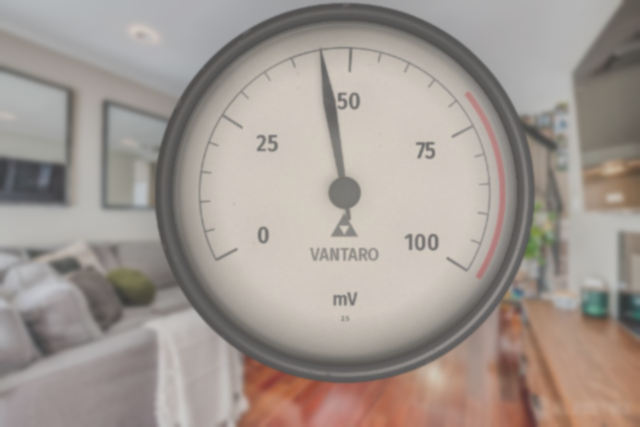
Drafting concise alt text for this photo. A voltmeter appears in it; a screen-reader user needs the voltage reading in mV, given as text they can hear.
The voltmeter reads 45 mV
